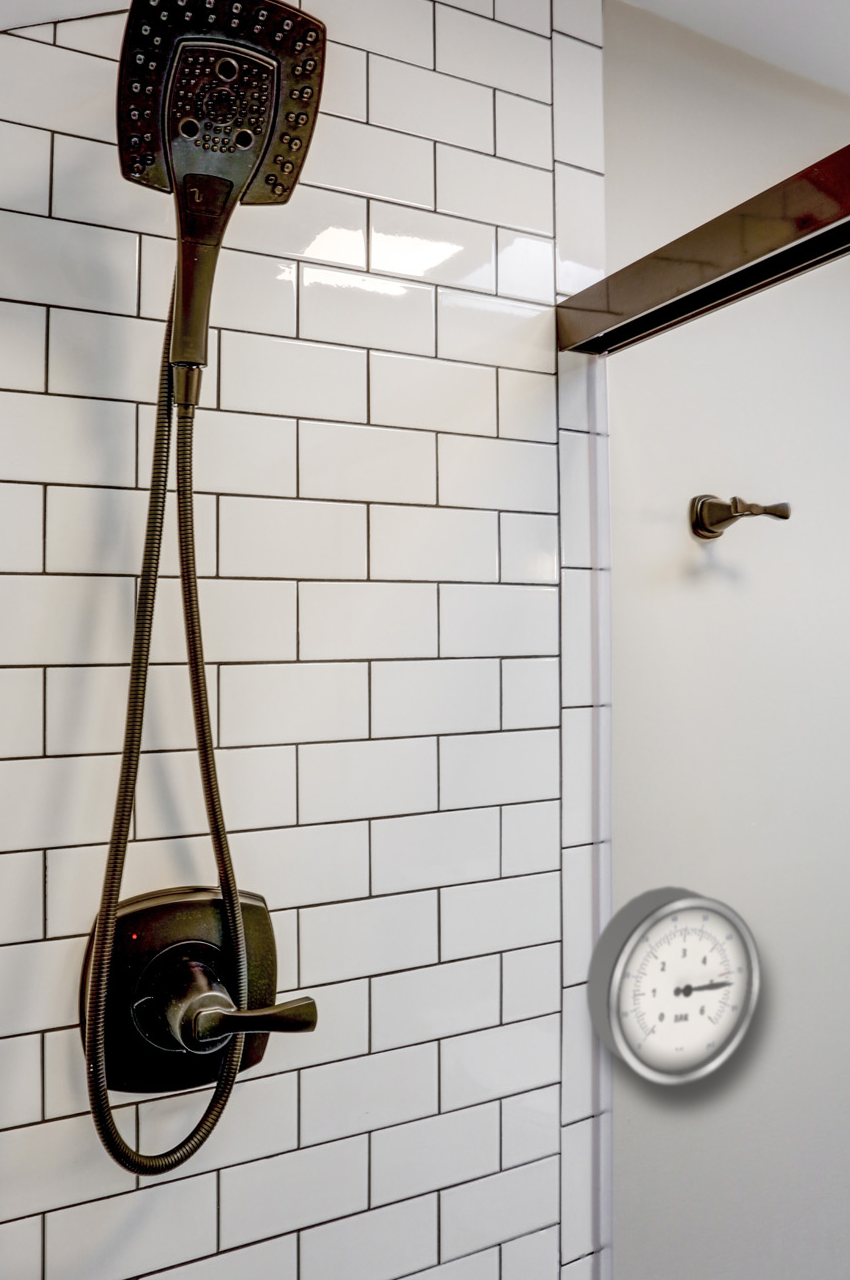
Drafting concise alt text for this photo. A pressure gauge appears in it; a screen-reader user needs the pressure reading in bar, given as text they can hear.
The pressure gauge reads 5 bar
